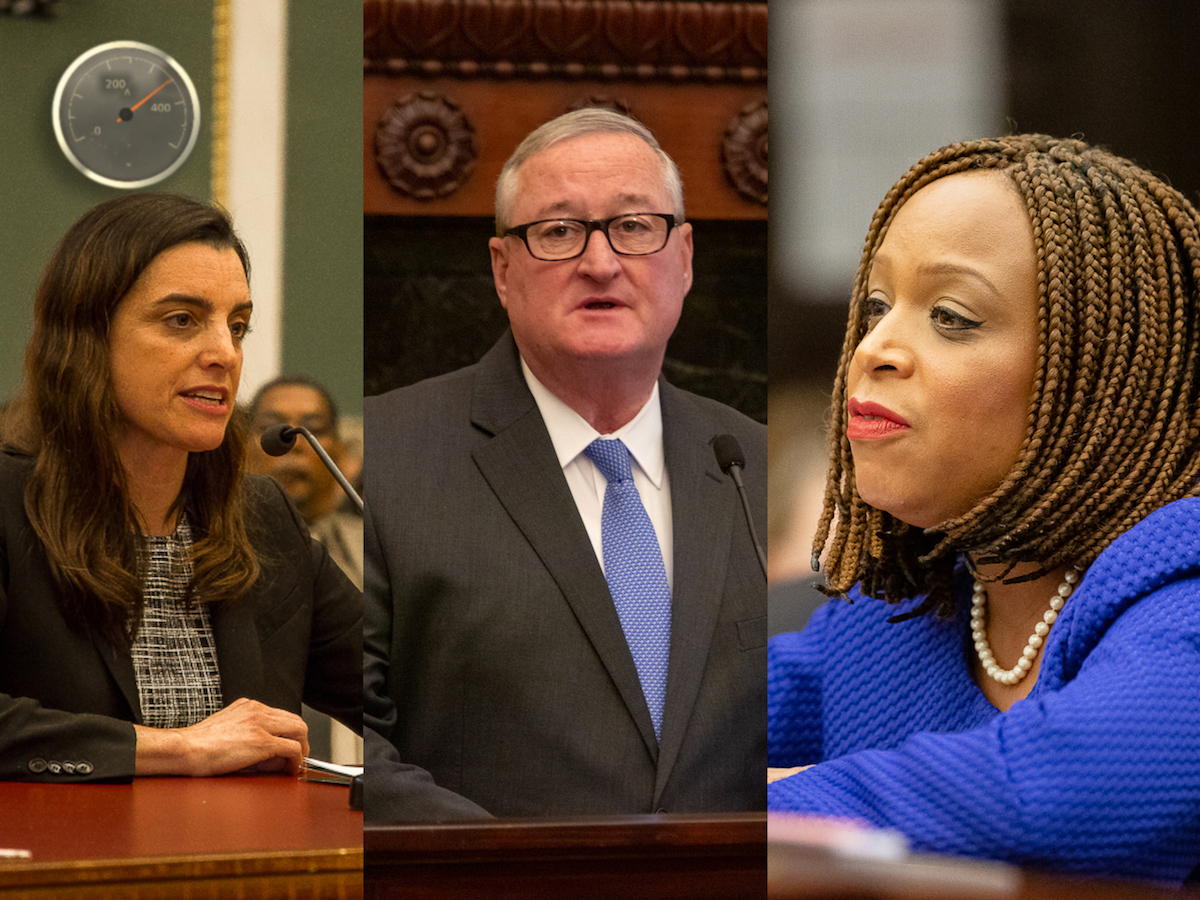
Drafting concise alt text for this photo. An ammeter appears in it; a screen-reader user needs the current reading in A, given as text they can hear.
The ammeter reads 350 A
